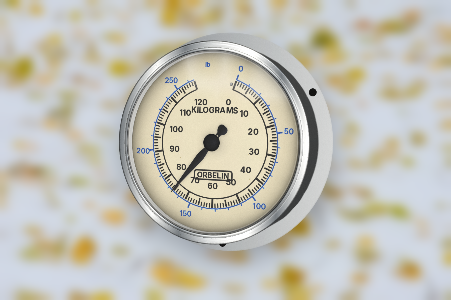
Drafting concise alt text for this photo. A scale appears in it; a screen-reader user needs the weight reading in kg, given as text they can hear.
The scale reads 75 kg
